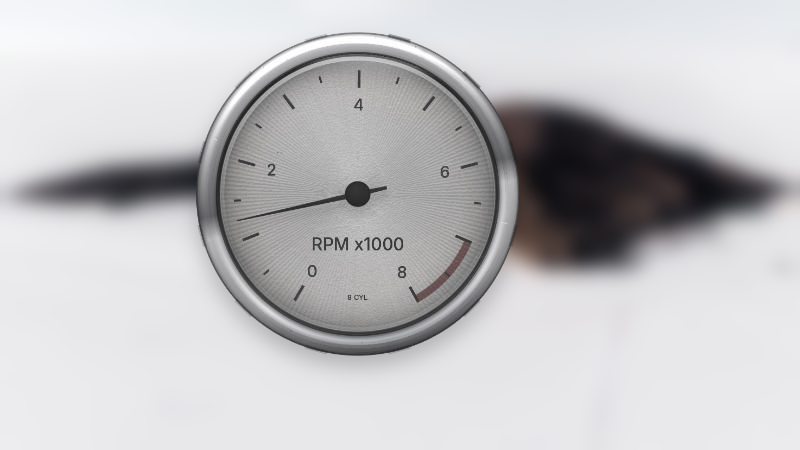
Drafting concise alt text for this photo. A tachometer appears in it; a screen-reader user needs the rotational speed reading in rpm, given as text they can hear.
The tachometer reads 1250 rpm
